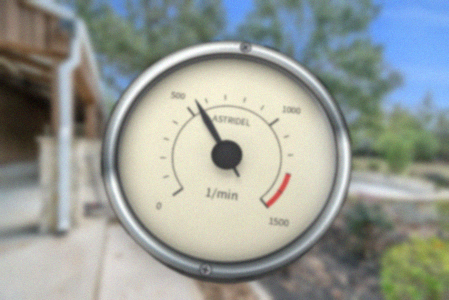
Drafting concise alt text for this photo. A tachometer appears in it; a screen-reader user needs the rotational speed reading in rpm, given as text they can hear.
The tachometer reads 550 rpm
